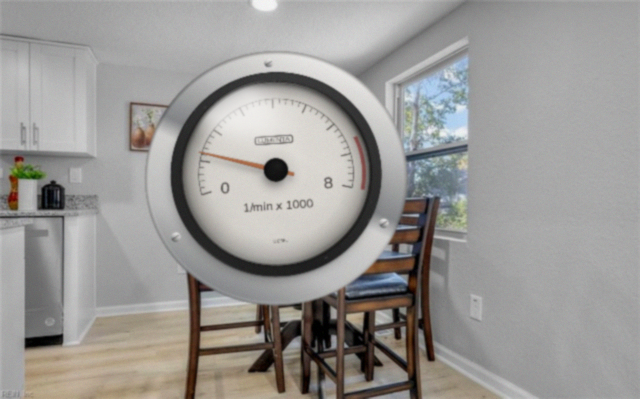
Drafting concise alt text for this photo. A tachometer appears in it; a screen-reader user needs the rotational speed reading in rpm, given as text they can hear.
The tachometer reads 1200 rpm
